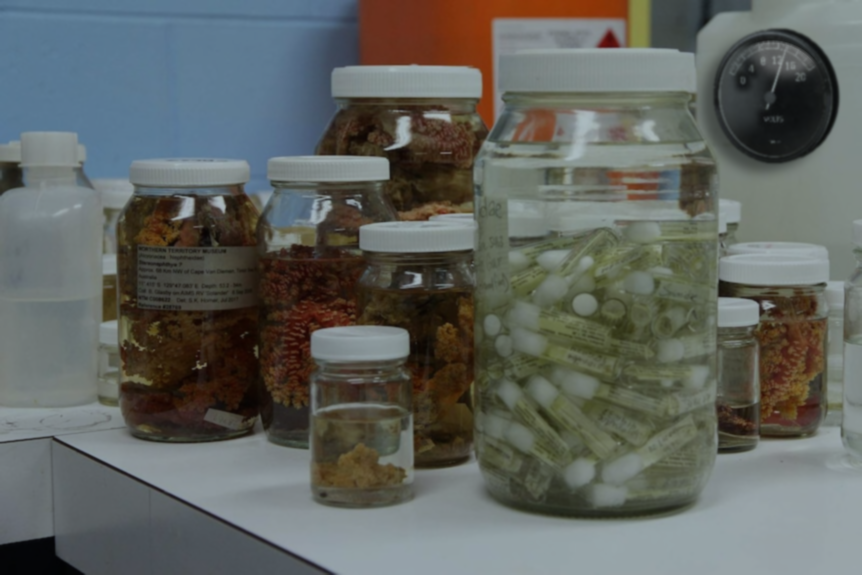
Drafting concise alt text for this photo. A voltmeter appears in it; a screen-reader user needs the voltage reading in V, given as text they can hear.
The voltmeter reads 14 V
